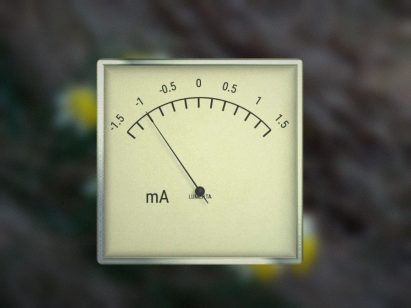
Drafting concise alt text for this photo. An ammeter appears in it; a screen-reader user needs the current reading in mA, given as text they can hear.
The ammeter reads -1 mA
